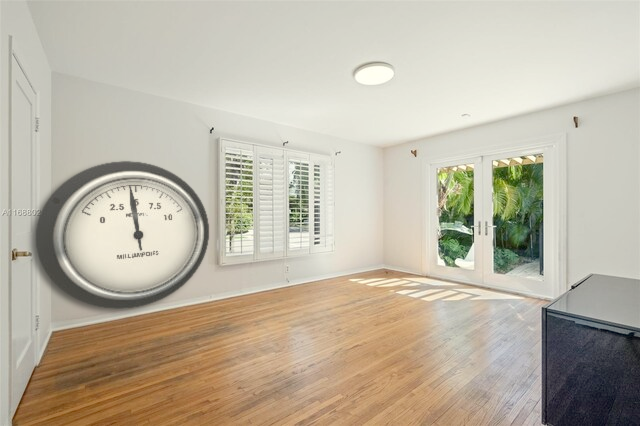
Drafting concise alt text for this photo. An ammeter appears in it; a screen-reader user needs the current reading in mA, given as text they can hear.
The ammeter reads 4.5 mA
